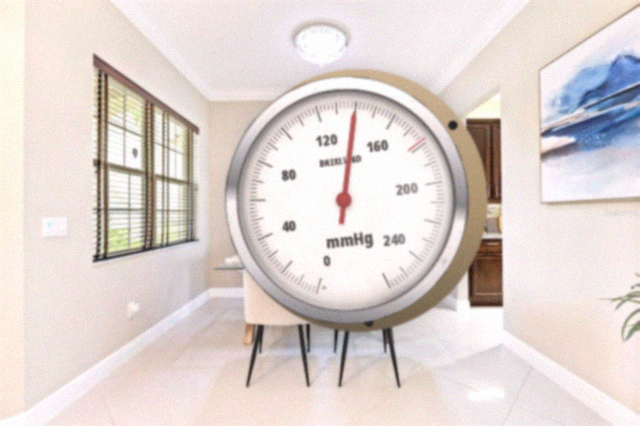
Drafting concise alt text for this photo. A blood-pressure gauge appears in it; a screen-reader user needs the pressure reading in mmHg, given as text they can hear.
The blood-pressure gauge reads 140 mmHg
